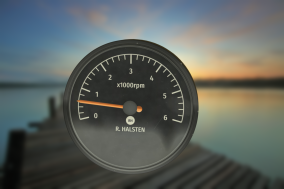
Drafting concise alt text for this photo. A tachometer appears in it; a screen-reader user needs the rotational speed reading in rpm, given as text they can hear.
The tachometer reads 600 rpm
